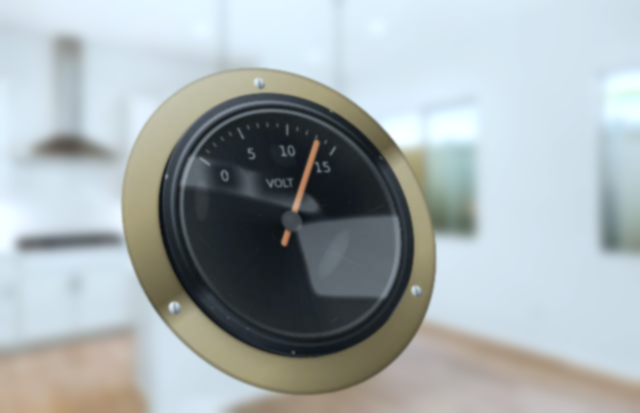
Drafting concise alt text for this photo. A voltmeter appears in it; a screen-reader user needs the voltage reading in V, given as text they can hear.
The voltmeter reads 13 V
